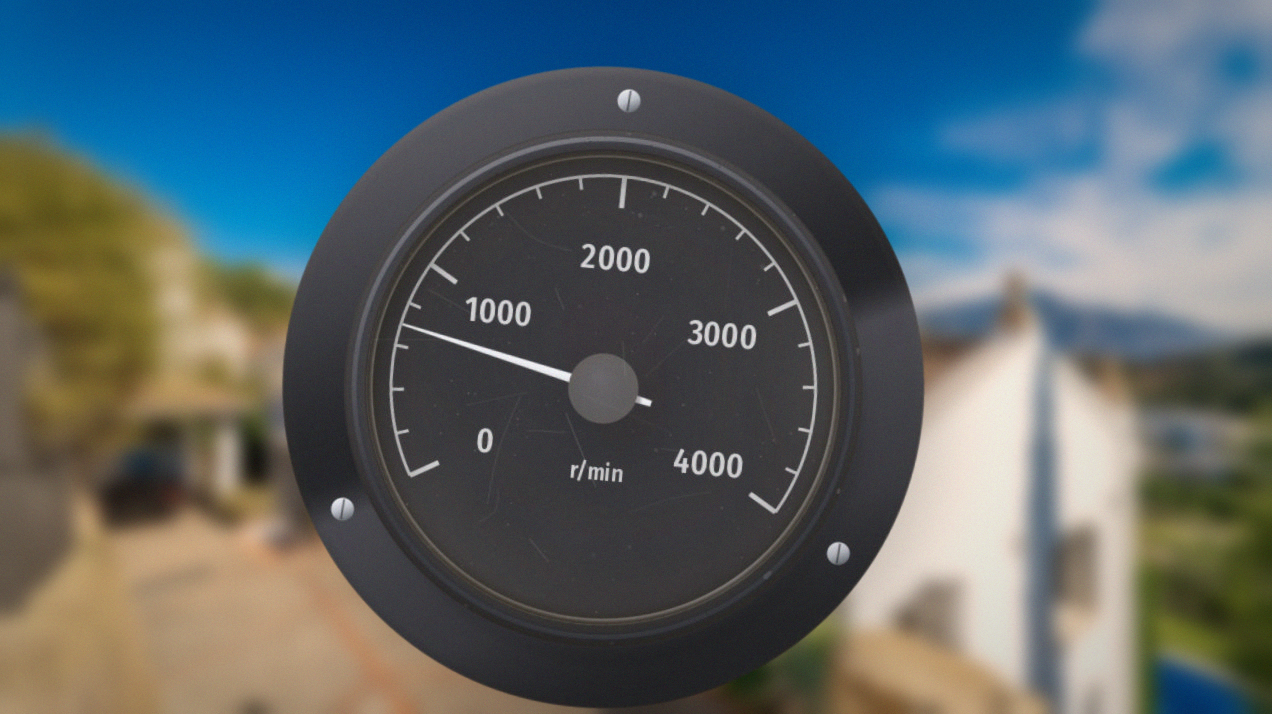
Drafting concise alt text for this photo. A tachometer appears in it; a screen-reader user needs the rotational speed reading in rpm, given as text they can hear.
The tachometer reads 700 rpm
